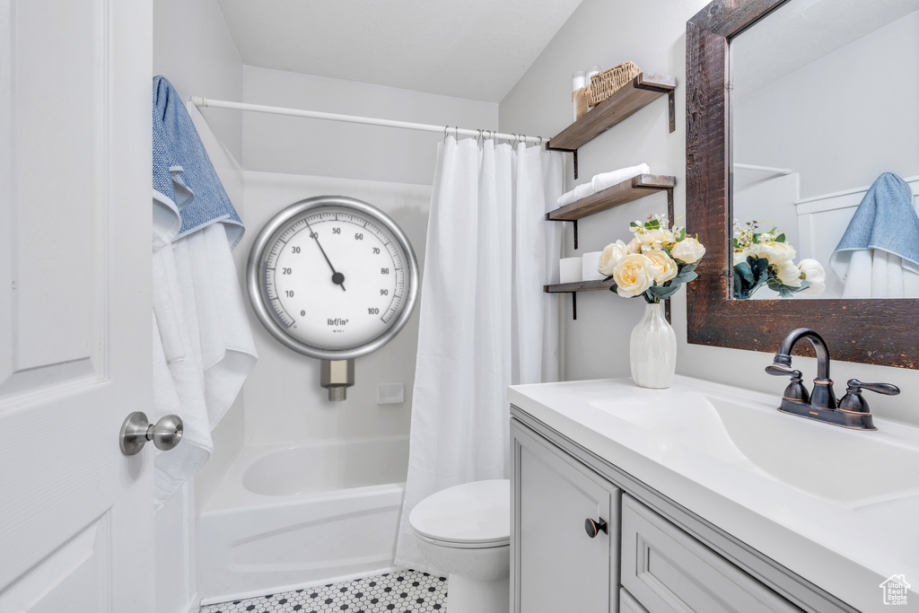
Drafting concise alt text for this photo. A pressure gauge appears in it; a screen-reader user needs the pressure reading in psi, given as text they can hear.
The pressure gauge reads 40 psi
